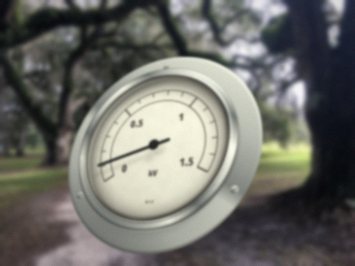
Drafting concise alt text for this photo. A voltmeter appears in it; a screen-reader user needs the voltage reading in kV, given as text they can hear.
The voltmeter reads 0.1 kV
